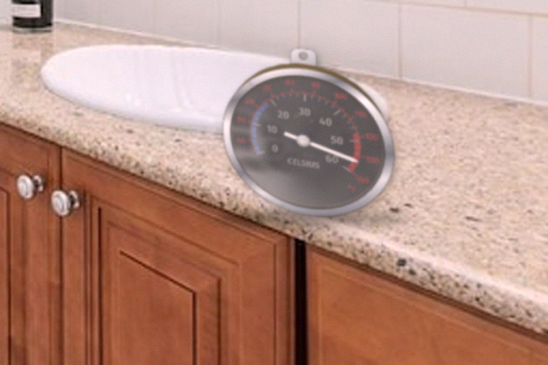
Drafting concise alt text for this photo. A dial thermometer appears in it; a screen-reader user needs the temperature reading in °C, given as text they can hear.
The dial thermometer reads 56 °C
